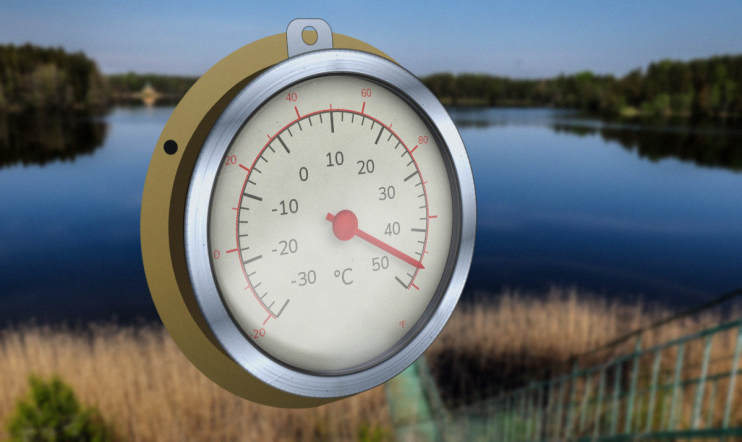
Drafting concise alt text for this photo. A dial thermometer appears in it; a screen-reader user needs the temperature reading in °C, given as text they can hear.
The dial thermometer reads 46 °C
